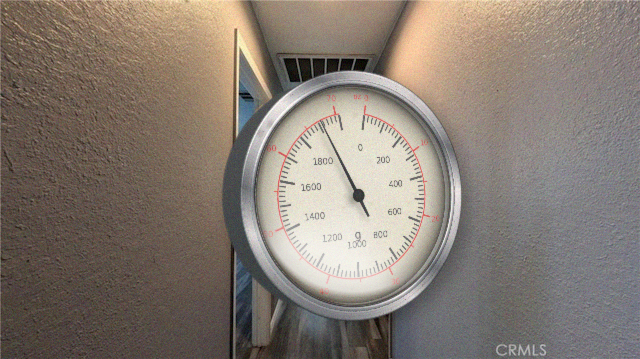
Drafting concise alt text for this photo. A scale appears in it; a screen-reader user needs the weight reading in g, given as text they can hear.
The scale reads 1900 g
